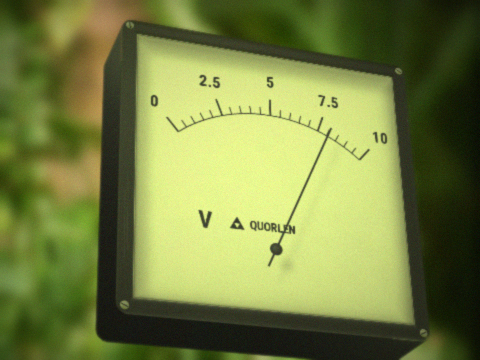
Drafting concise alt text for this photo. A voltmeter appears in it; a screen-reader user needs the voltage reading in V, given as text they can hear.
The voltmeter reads 8 V
